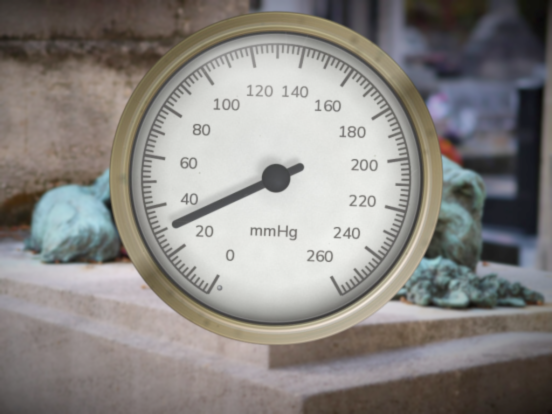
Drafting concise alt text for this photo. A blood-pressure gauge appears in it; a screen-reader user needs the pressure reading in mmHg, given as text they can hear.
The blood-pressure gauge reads 30 mmHg
